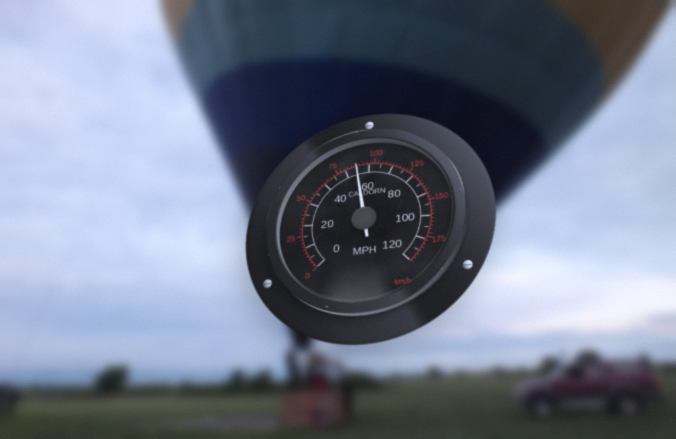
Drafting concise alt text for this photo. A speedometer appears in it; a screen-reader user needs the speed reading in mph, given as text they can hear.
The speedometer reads 55 mph
